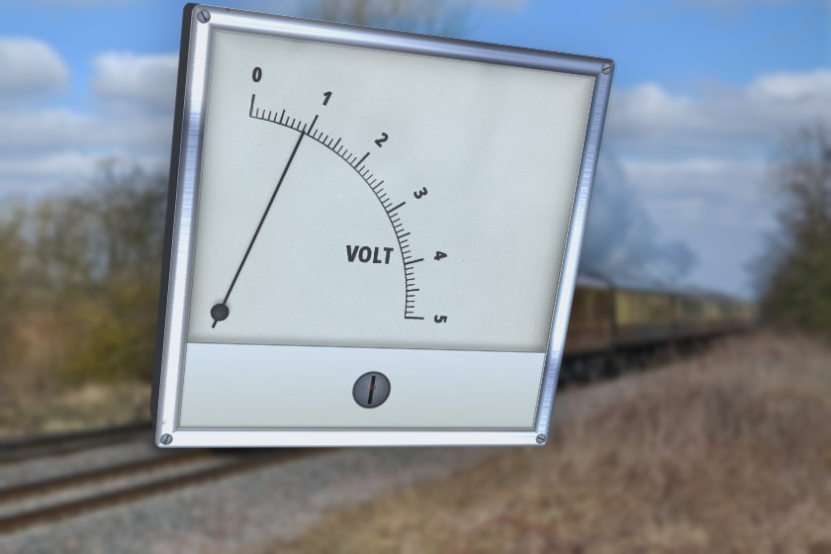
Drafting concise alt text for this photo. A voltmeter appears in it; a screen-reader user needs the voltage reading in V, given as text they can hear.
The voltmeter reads 0.9 V
